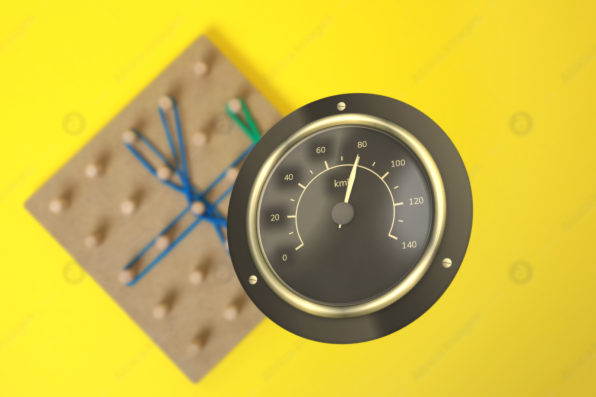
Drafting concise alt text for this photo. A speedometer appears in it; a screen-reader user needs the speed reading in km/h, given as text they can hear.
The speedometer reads 80 km/h
